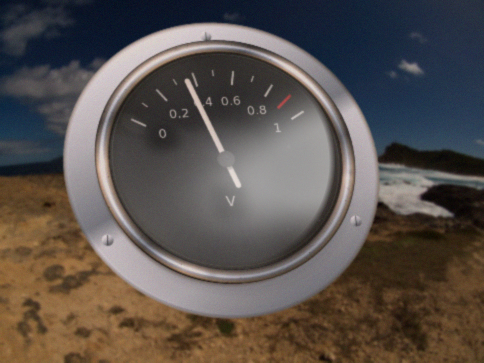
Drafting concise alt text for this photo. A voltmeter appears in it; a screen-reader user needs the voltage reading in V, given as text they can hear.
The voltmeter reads 0.35 V
